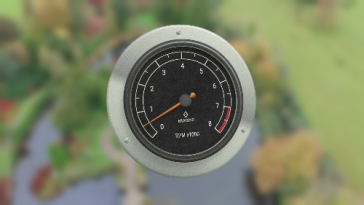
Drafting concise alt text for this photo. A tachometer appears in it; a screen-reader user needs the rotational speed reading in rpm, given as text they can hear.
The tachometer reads 500 rpm
